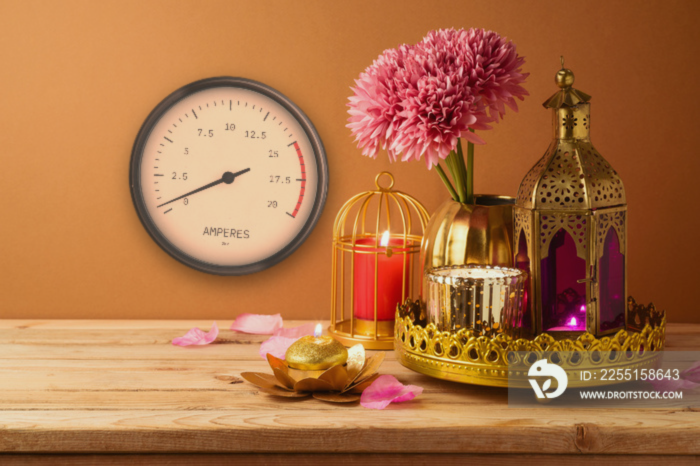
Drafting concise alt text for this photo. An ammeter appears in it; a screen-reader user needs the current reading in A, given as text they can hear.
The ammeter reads 0.5 A
